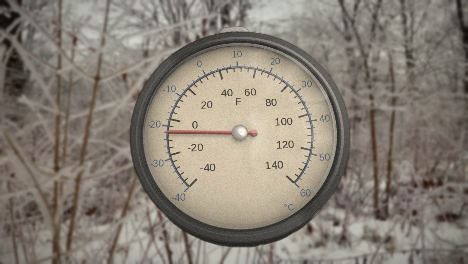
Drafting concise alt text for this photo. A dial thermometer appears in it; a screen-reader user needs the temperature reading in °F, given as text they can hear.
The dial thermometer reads -8 °F
